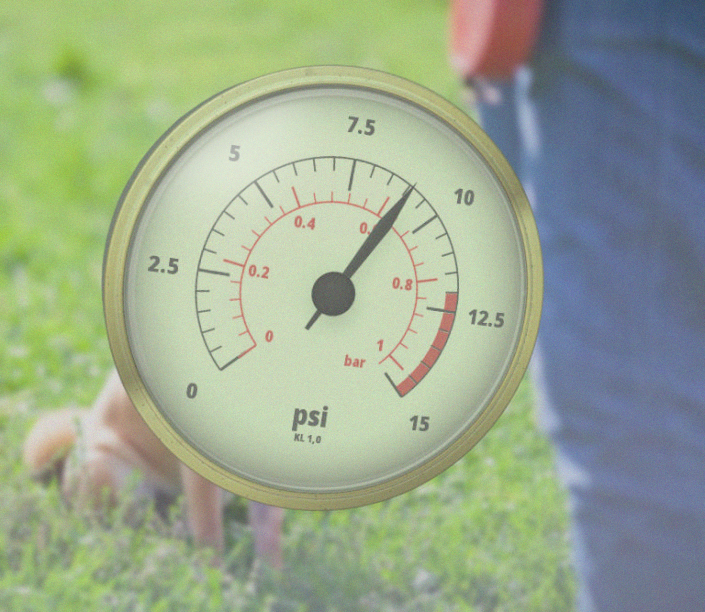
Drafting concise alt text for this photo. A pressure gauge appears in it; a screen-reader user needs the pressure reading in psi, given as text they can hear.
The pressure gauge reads 9 psi
